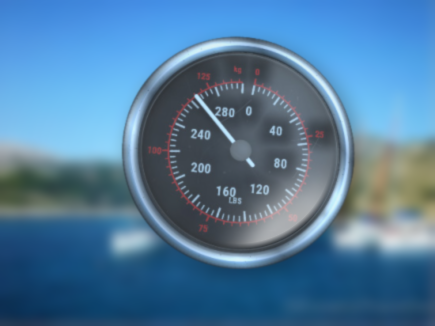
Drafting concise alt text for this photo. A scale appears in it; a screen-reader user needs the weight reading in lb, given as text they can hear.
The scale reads 264 lb
